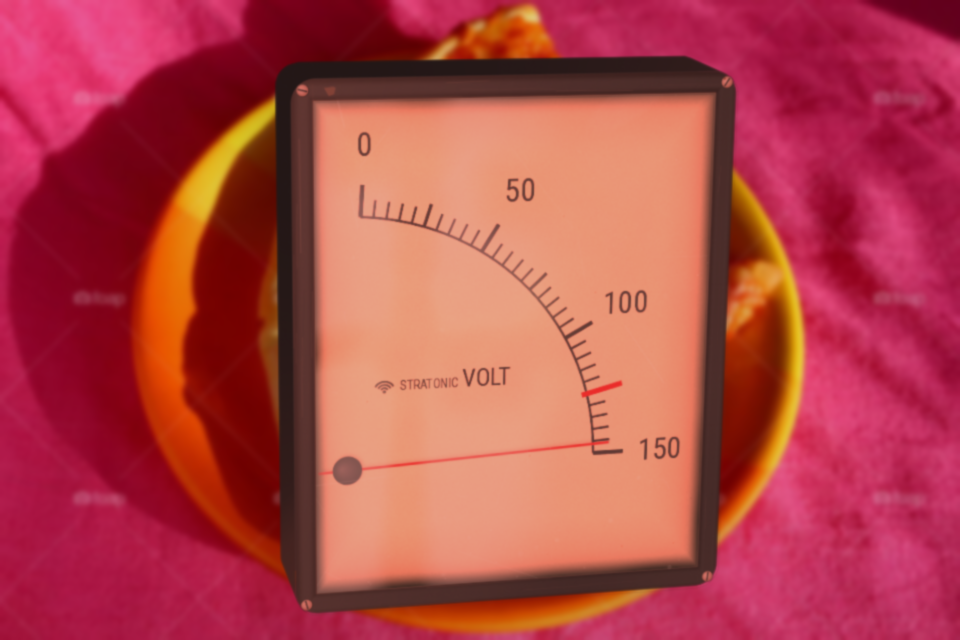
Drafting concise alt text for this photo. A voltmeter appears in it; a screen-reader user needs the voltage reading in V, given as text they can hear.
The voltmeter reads 145 V
